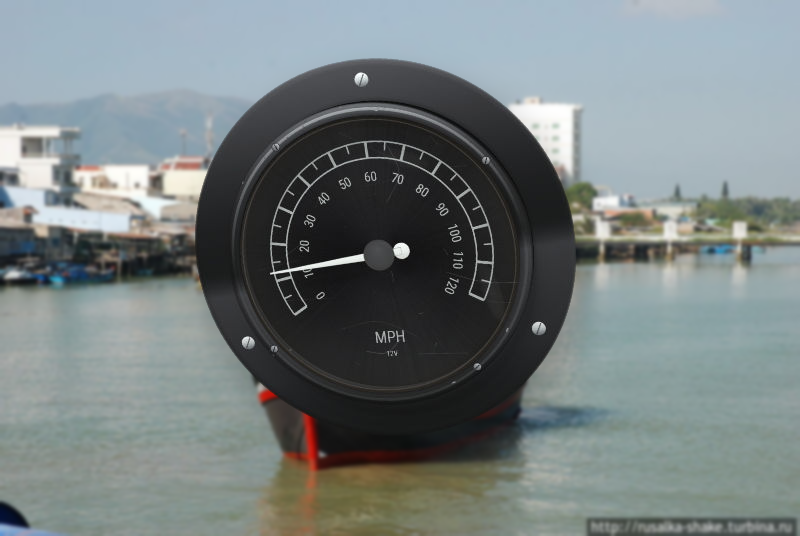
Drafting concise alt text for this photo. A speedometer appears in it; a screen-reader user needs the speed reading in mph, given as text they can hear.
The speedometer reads 12.5 mph
